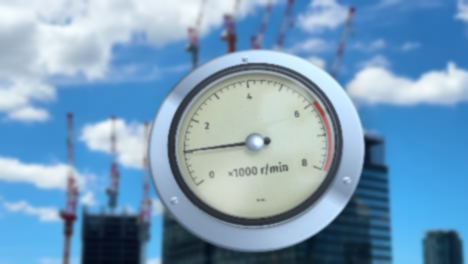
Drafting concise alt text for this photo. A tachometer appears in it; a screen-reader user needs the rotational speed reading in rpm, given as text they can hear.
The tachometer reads 1000 rpm
